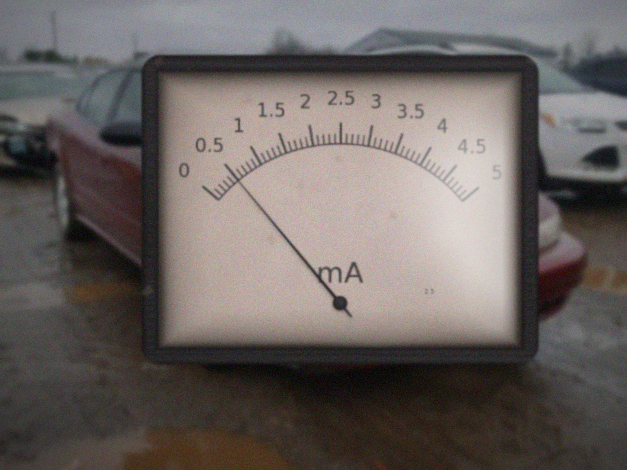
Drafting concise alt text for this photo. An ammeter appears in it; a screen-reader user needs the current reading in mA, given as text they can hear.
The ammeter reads 0.5 mA
